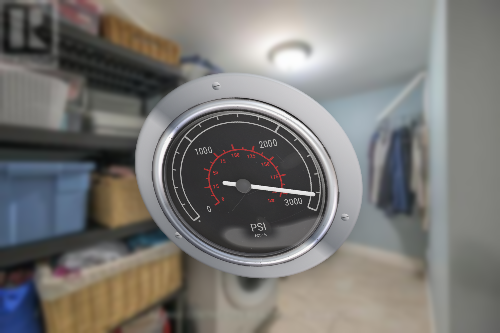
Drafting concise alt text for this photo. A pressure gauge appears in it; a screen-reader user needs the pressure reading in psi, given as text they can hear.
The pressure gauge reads 2800 psi
